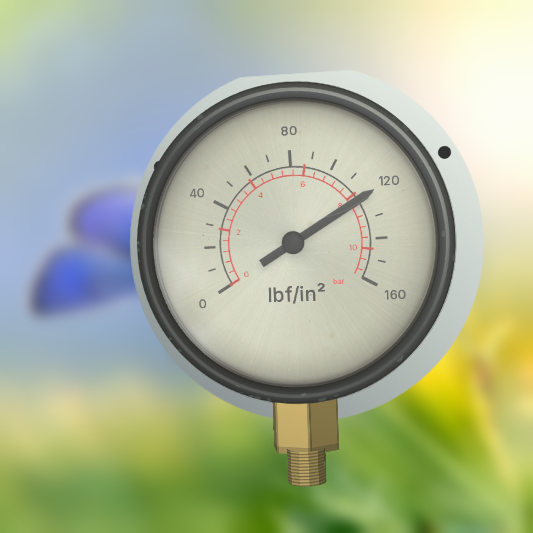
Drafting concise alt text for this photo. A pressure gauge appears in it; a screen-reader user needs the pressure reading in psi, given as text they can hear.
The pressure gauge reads 120 psi
